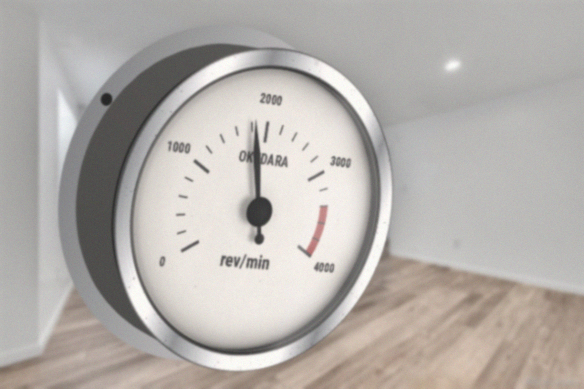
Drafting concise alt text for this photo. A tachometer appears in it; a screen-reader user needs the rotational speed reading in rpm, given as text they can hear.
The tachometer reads 1800 rpm
